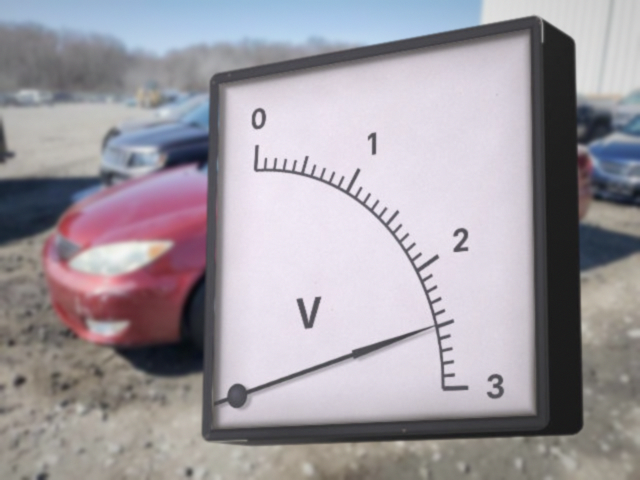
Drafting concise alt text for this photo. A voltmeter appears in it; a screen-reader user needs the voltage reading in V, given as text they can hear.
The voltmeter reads 2.5 V
